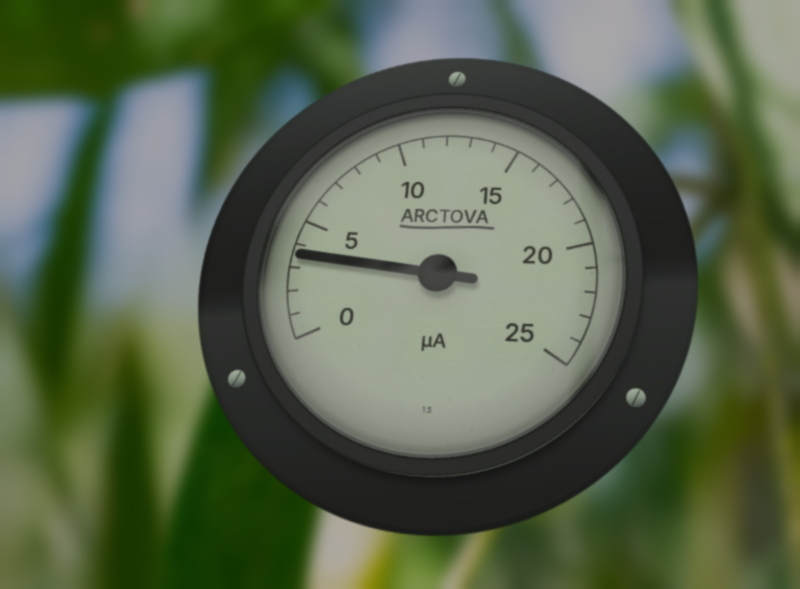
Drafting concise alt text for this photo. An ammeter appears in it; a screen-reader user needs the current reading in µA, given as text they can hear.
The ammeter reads 3.5 µA
